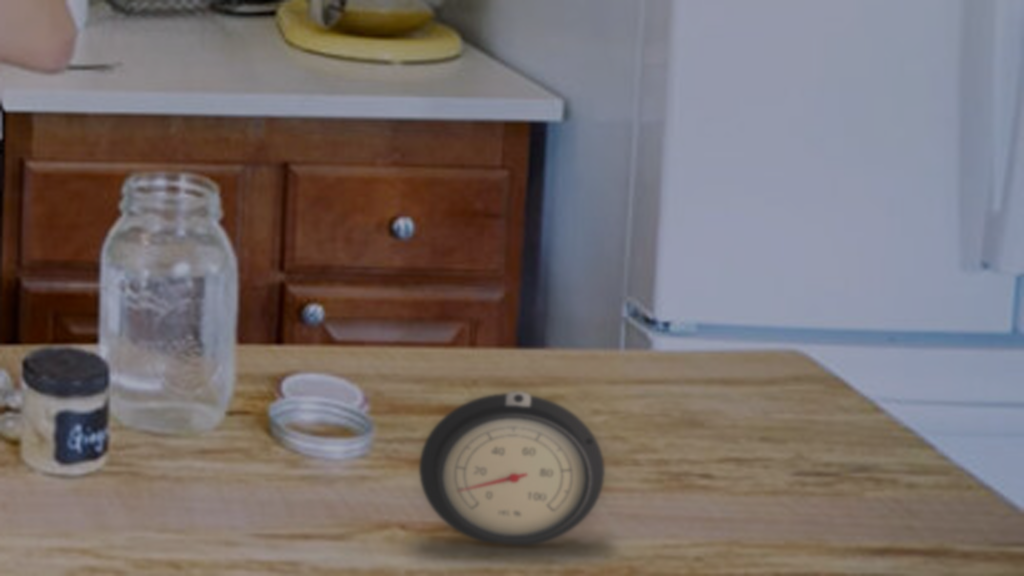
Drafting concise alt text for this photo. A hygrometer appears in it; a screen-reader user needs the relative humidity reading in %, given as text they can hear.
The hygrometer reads 10 %
